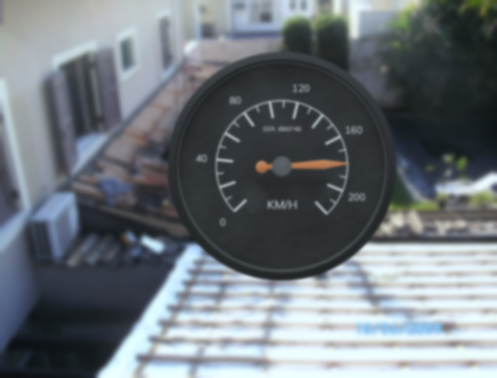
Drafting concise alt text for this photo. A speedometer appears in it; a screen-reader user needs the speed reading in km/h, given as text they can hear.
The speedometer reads 180 km/h
